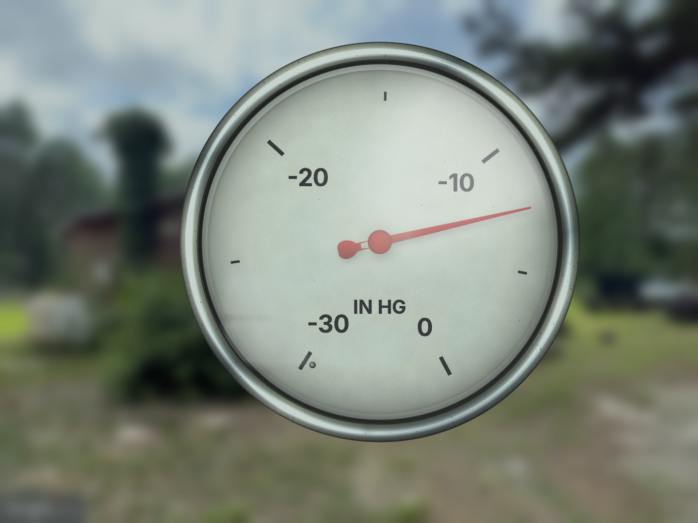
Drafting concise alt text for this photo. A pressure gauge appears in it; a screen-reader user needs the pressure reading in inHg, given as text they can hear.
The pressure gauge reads -7.5 inHg
